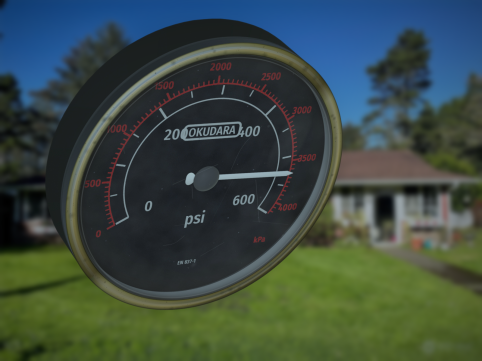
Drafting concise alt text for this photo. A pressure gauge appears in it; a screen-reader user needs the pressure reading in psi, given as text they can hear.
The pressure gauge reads 525 psi
